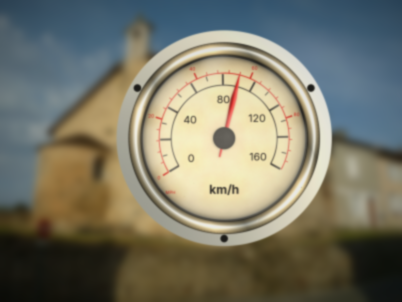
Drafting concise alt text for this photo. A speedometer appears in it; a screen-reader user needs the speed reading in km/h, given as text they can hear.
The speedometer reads 90 km/h
